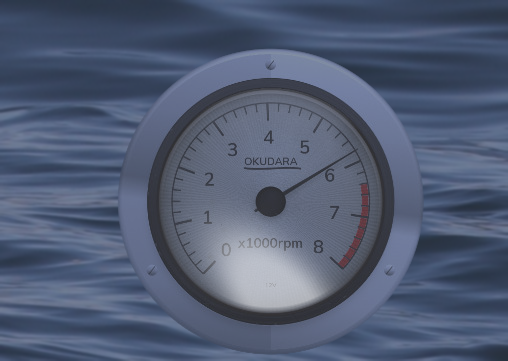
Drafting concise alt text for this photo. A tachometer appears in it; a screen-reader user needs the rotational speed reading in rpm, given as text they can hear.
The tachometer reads 5800 rpm
